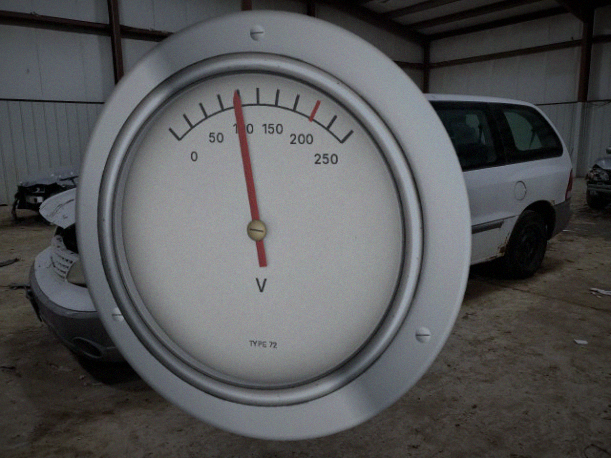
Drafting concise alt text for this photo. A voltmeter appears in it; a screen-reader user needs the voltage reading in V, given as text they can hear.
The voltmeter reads 100 V
